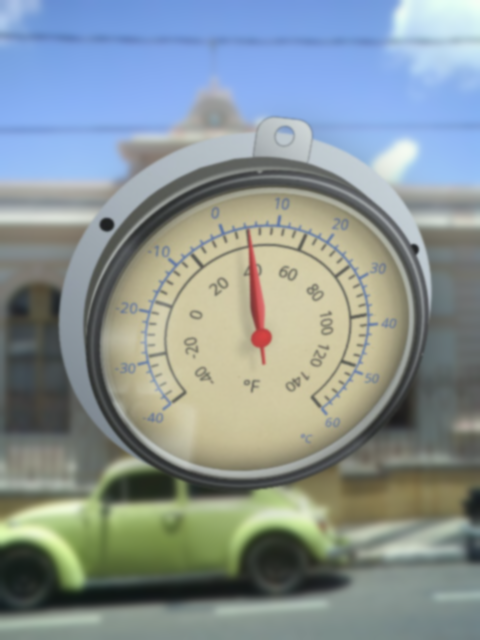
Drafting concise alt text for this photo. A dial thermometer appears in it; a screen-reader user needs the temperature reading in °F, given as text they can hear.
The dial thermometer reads 40 °F
